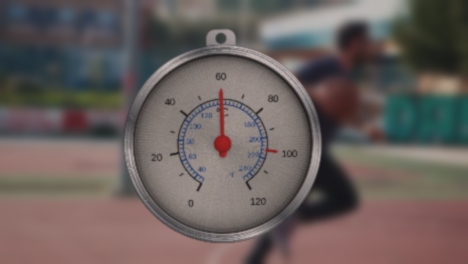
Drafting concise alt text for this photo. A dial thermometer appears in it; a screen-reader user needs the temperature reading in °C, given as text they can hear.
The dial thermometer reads 60 °C
